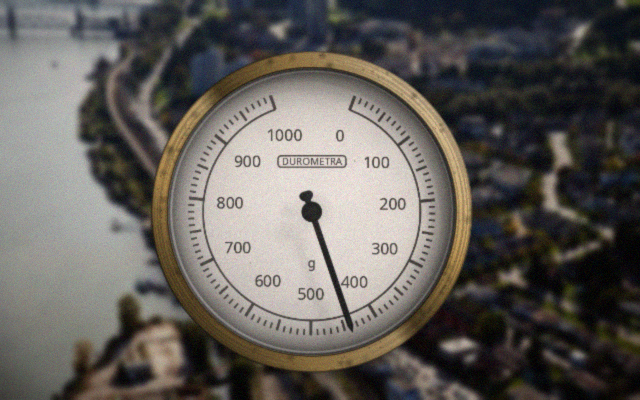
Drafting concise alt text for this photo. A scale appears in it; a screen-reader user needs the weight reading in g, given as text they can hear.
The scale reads 440 g
